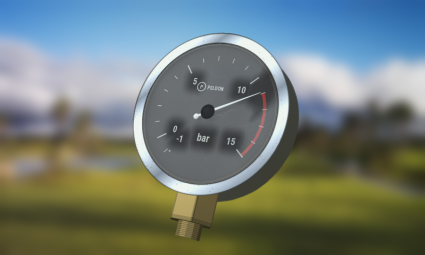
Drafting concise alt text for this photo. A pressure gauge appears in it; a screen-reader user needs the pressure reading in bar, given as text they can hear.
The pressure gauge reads 11 bar
